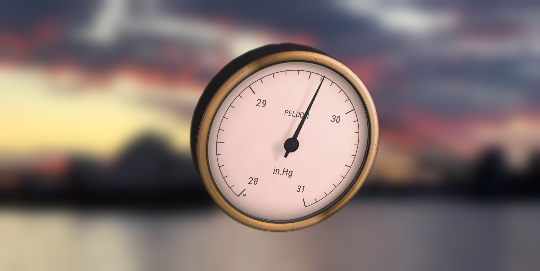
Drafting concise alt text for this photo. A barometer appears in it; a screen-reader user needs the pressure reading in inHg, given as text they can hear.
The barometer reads 29.6 inHg
